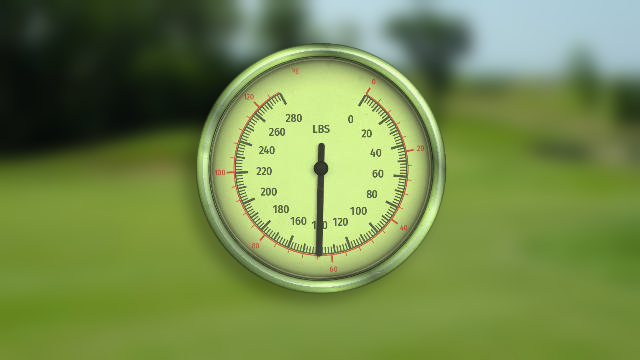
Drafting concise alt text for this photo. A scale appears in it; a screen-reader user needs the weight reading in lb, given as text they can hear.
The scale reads 140 lb
